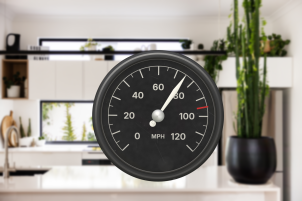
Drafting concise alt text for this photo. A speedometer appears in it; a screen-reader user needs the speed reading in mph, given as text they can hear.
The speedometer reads 75 mph
